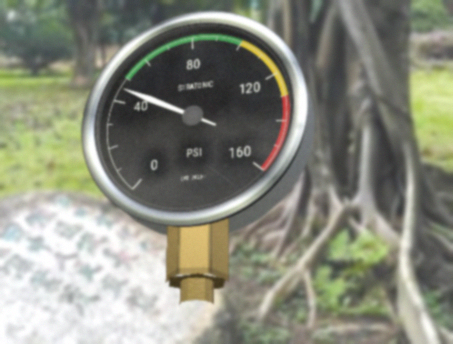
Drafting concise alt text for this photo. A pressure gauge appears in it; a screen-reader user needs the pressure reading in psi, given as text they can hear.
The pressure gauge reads 45 psi
